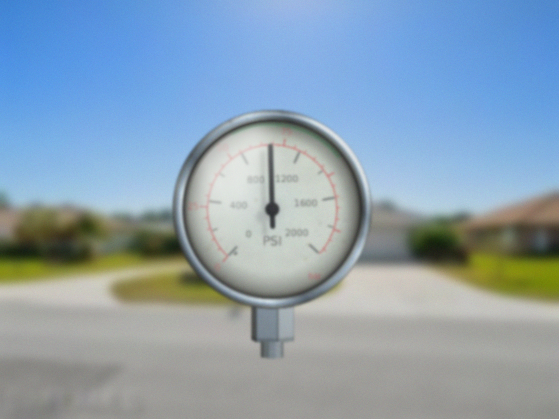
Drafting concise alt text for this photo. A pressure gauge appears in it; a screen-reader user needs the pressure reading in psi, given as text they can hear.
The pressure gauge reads 1000 psi
